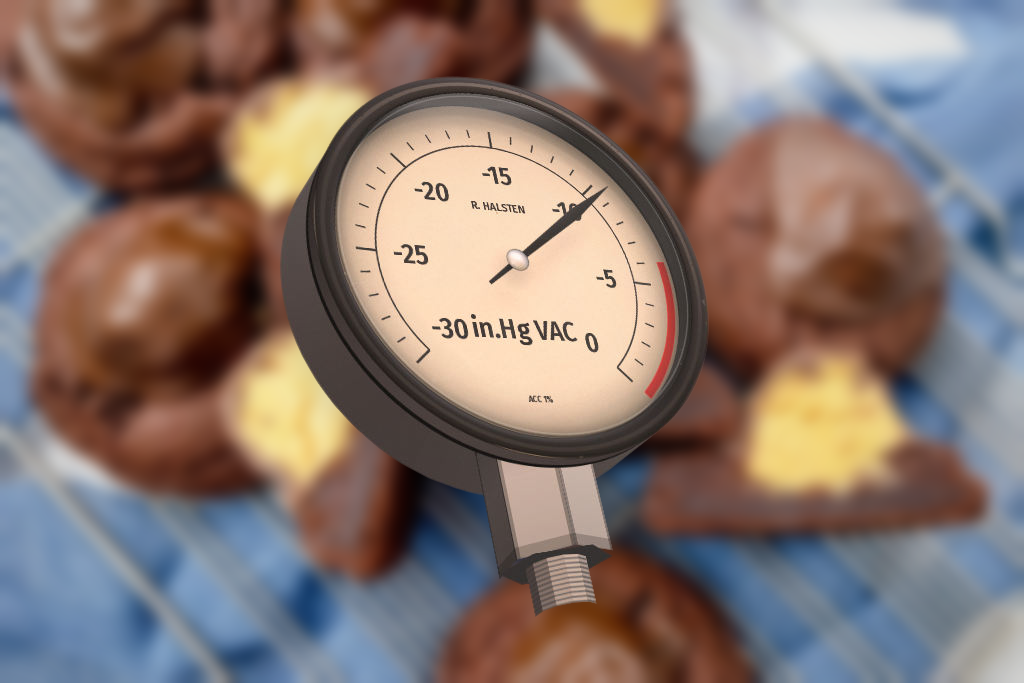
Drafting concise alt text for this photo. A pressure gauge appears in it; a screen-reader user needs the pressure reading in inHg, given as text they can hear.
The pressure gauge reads -9.5 inHg
